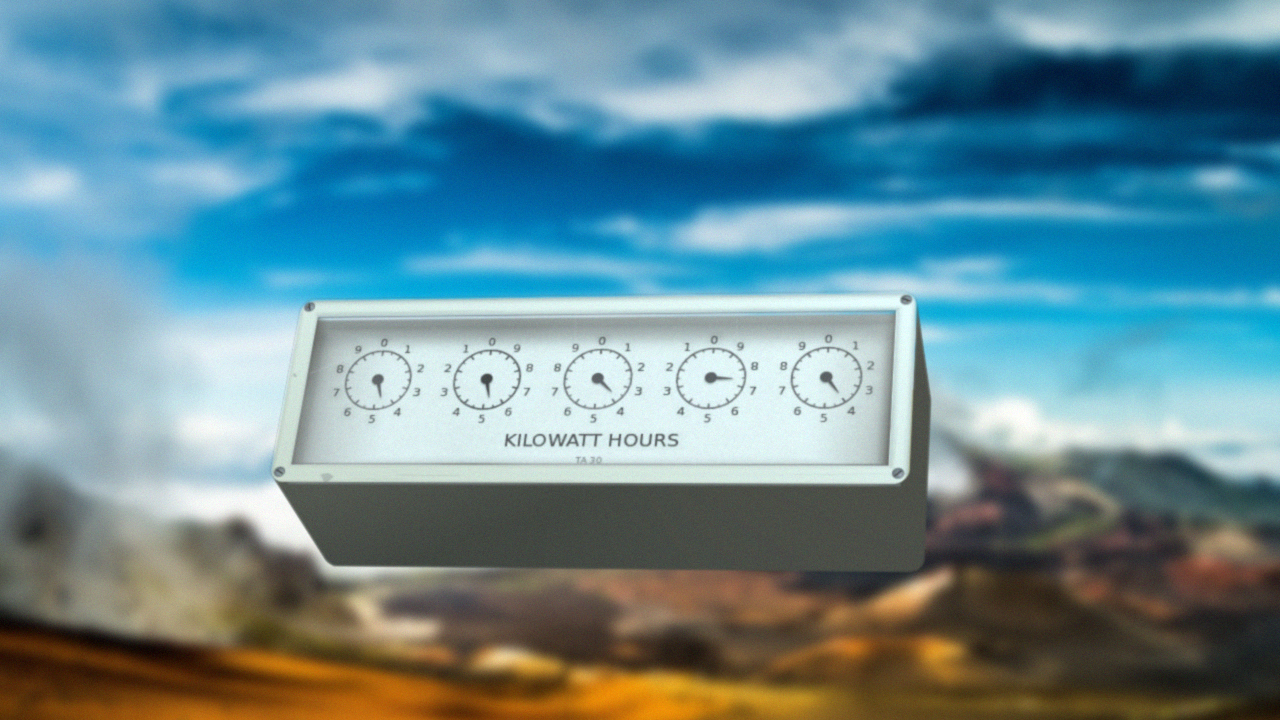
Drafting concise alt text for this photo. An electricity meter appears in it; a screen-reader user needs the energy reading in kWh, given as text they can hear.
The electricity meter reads 45374 kWh
